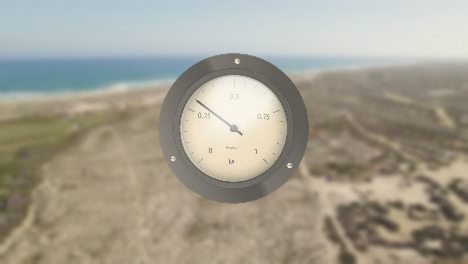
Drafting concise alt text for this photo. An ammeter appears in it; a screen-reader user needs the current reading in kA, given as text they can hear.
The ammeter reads 0.3 kA
